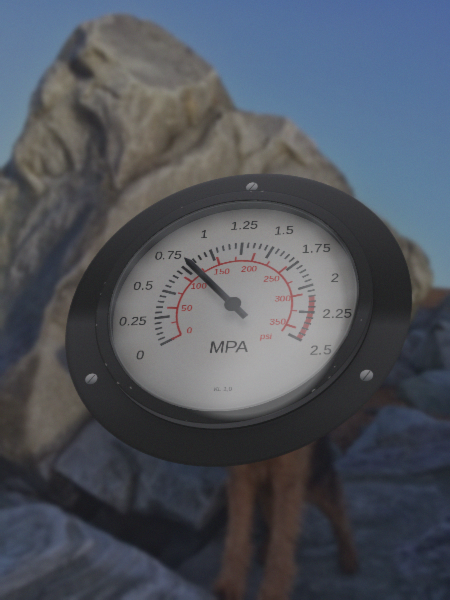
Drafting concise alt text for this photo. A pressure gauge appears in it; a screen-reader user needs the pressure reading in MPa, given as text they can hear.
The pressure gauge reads 0.8 MPa
